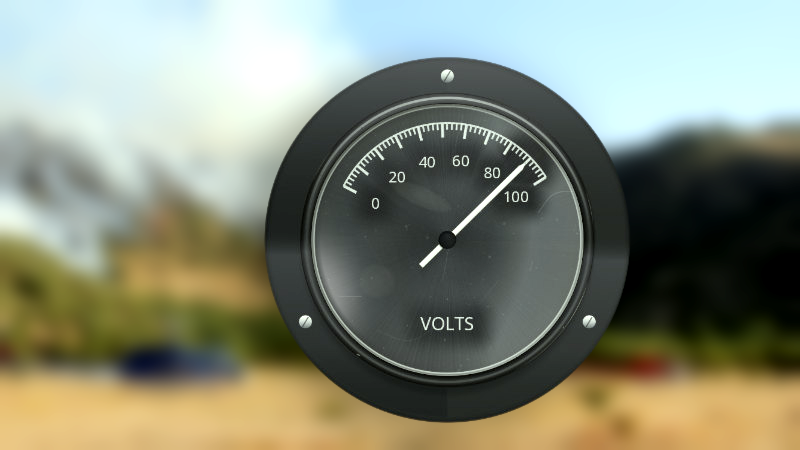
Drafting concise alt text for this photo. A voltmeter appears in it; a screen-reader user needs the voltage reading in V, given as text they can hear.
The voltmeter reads 90 V
